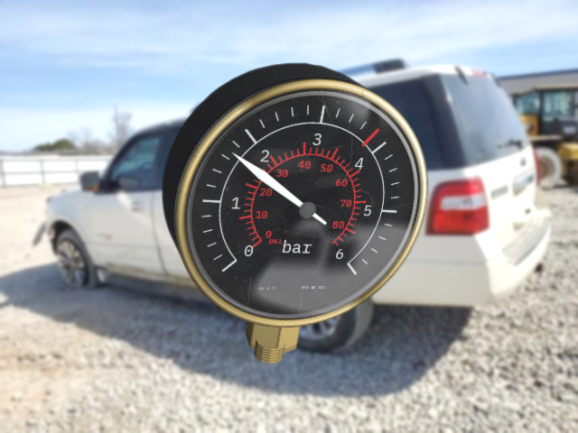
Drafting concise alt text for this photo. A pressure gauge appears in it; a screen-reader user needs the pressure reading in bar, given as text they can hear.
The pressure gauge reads 1.7 bar
